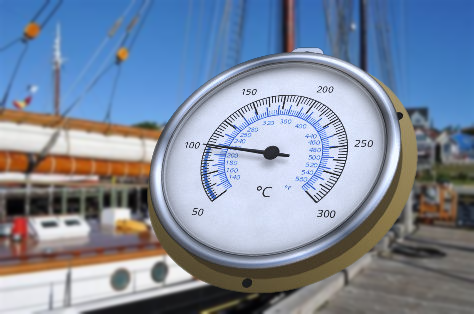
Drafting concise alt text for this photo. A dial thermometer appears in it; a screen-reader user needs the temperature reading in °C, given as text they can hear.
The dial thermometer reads 100 °C
